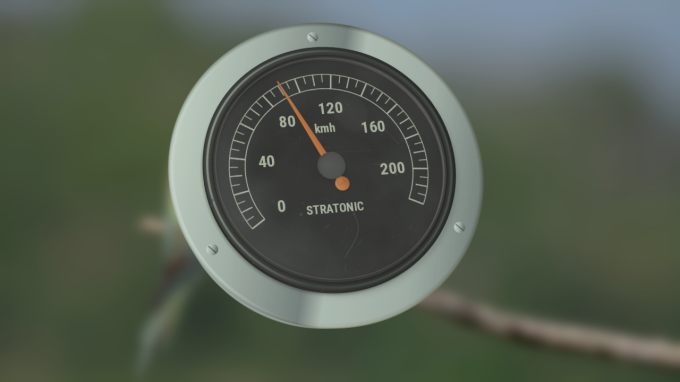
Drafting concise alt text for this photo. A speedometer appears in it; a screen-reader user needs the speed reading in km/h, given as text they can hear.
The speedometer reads 90 km/h
